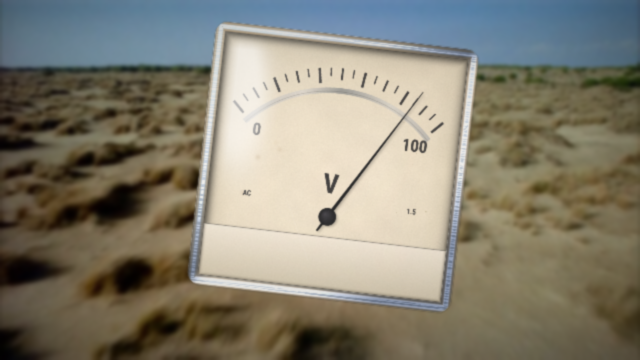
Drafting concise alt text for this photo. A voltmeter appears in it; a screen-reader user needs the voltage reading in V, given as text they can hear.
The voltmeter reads 85 V
